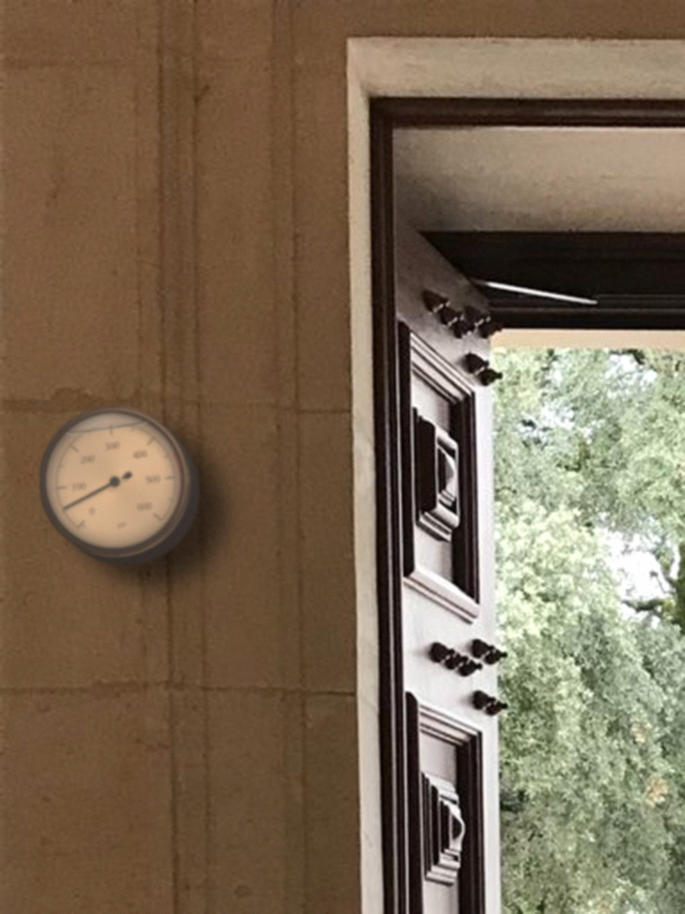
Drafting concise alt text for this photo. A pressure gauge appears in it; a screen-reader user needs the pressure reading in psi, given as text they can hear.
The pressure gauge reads 50 psi
